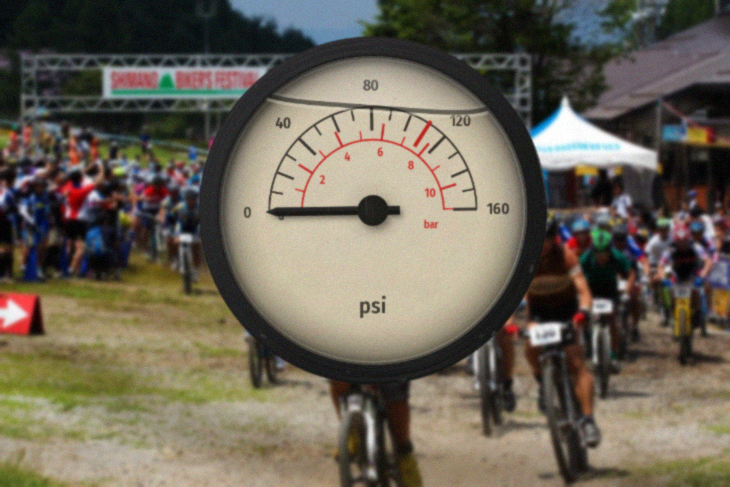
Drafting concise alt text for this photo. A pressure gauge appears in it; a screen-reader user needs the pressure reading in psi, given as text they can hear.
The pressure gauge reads 0 psi
